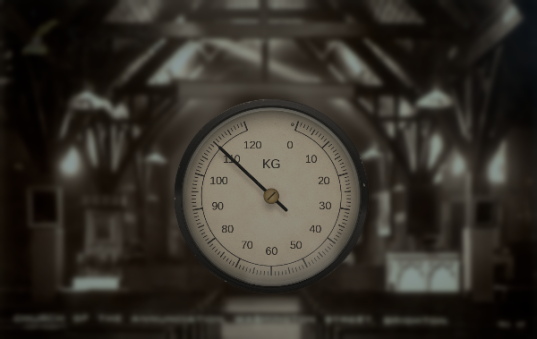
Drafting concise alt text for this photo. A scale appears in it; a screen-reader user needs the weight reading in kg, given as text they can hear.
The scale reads 110 kg
